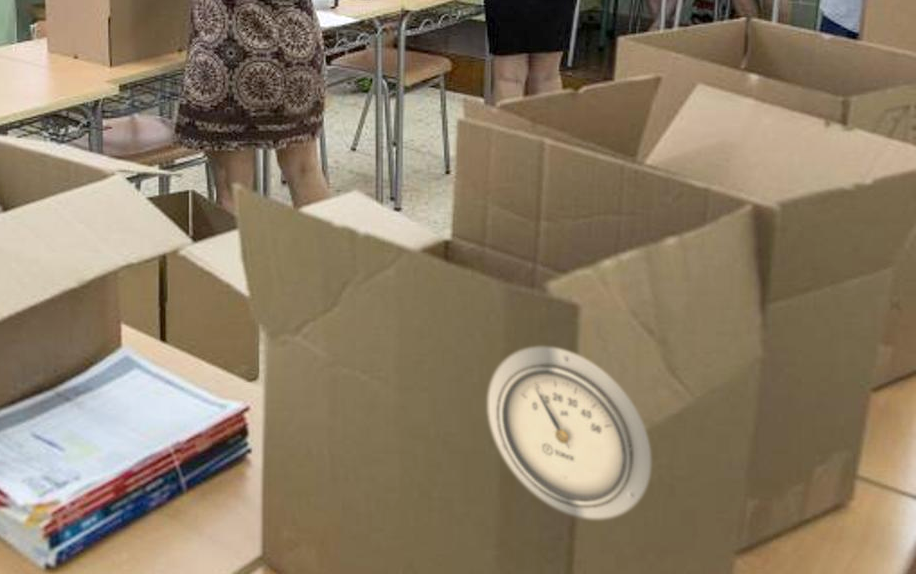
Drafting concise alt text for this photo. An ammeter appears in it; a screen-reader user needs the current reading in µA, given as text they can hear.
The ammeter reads 10 µA
